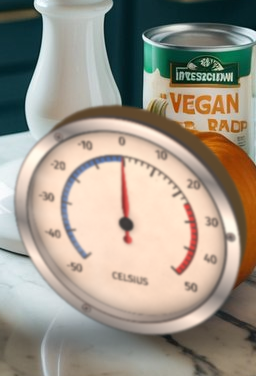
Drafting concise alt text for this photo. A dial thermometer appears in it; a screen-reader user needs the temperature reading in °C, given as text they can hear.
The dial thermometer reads 0 °C
